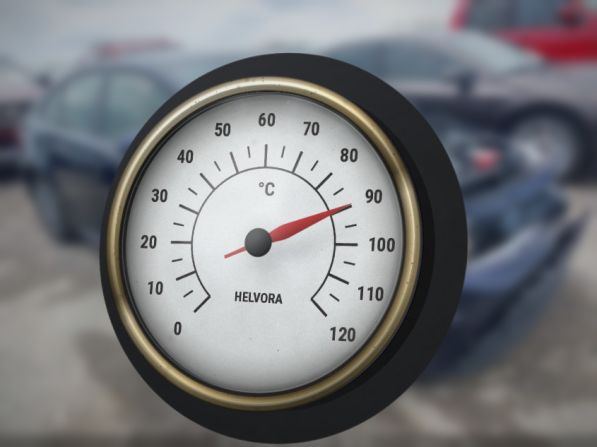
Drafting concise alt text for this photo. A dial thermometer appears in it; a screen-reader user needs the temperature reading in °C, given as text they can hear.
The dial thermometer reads 90 °C
